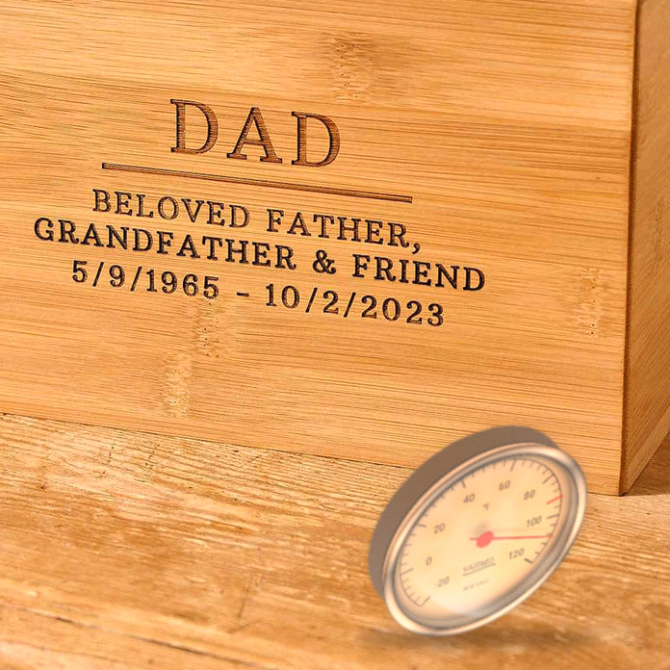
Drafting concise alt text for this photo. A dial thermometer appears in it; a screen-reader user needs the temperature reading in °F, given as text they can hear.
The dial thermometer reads 108 °F
